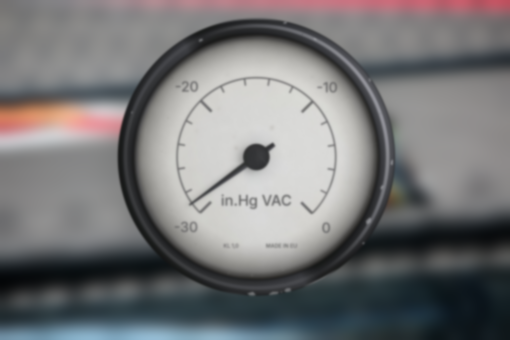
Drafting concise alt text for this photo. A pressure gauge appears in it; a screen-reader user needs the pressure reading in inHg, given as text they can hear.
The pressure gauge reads -29 inHg
